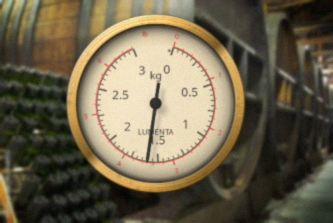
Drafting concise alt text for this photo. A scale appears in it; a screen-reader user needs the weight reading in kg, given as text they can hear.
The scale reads 1.6 kg
